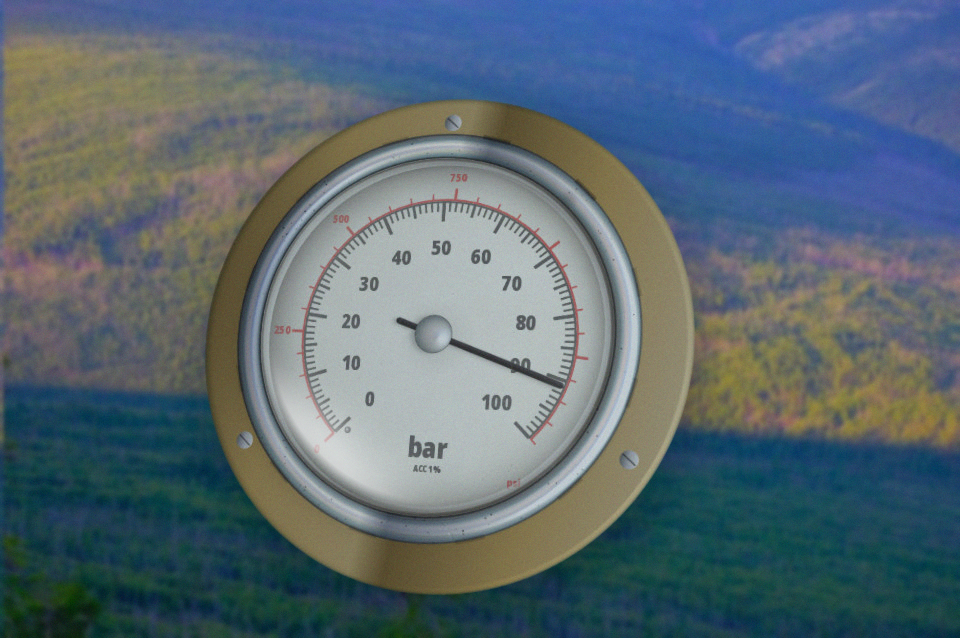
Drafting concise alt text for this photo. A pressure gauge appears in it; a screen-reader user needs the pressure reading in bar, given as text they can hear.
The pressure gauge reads 91 bar
